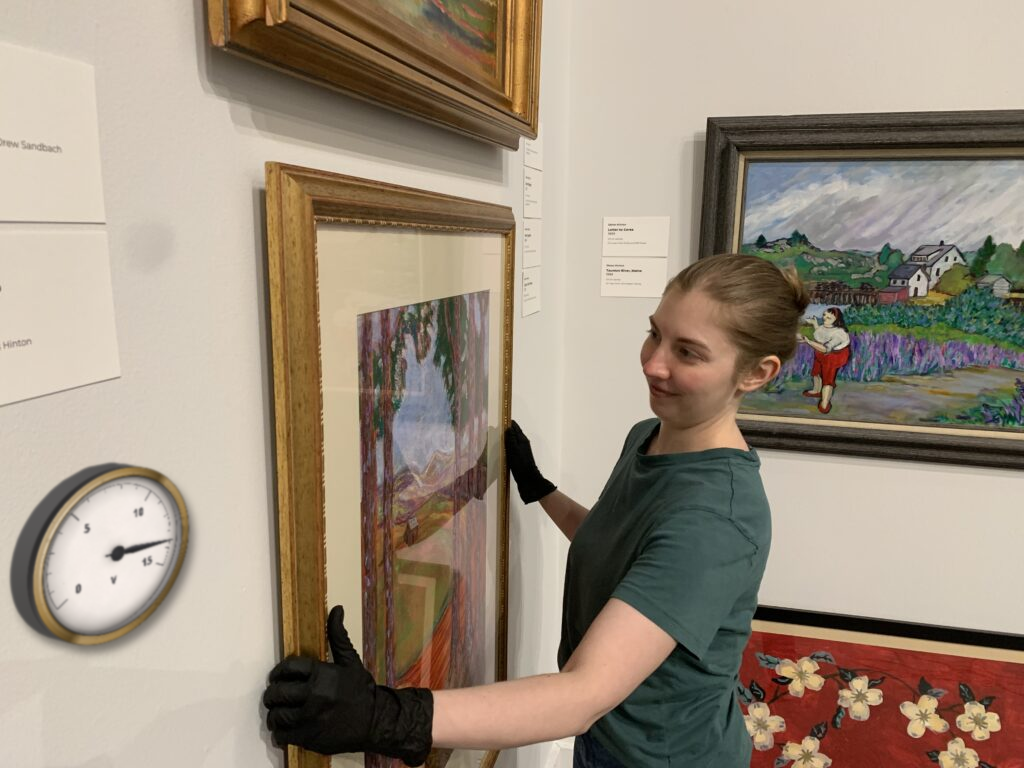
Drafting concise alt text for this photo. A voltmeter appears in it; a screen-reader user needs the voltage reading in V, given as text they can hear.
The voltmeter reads 13.5 V
